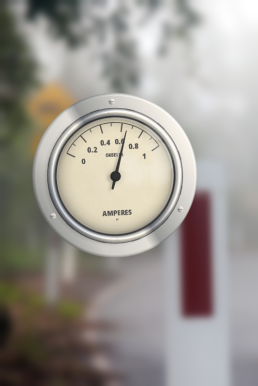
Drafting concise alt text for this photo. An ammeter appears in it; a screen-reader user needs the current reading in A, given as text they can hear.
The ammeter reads 0.65 A
